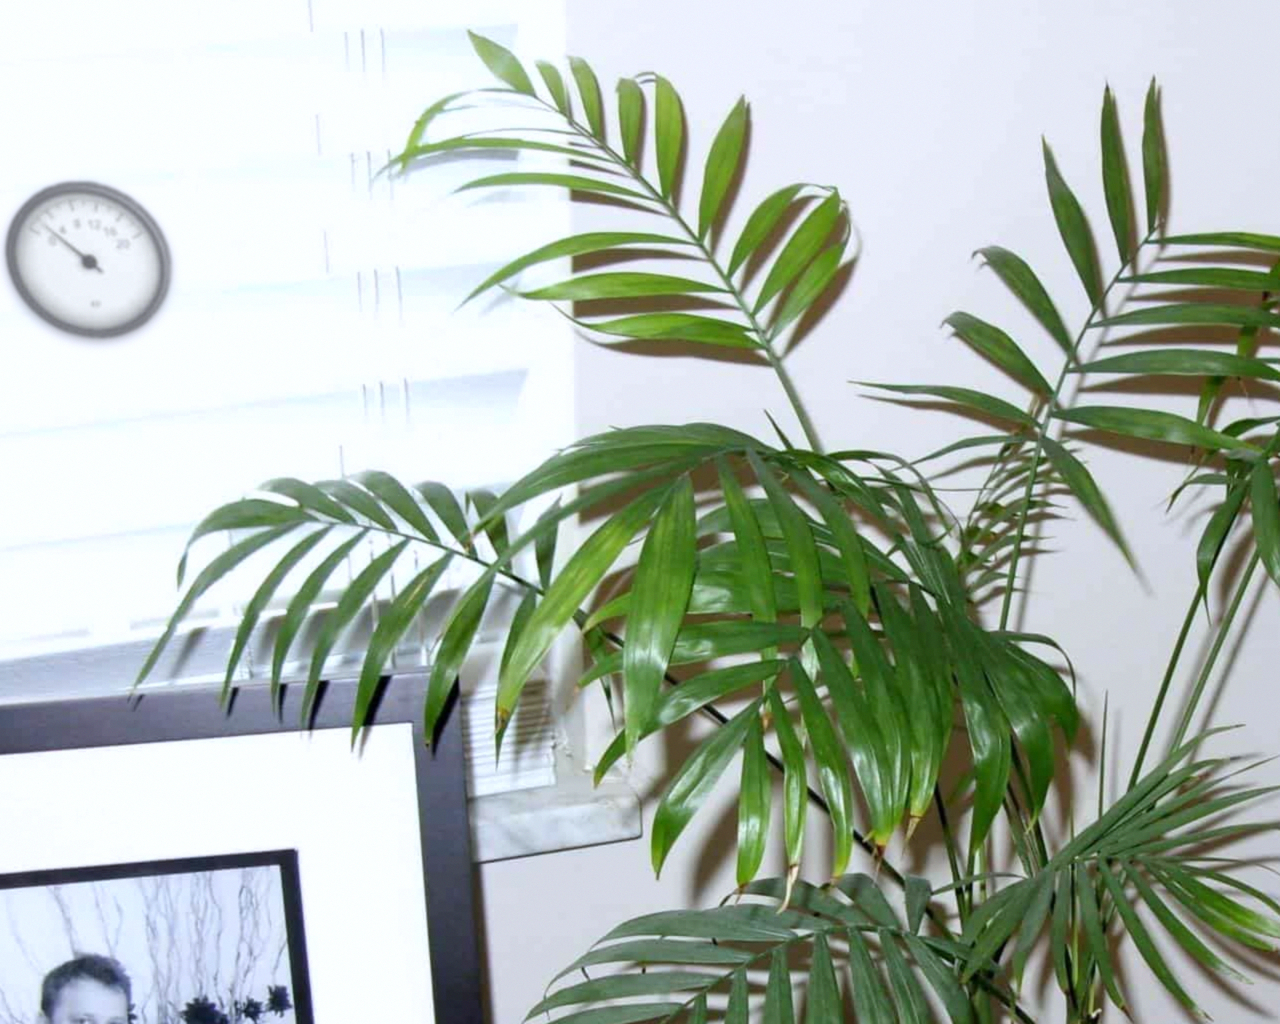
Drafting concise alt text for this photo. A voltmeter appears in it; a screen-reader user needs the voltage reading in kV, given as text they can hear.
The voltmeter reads 2 kV
